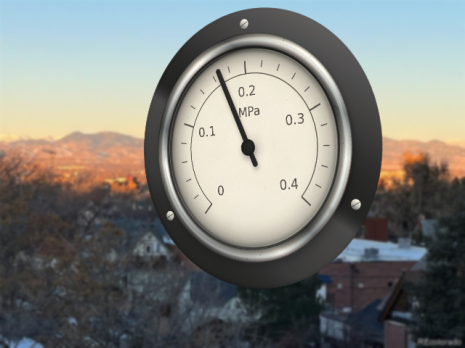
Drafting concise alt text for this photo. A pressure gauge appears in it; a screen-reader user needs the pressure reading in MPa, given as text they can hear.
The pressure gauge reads 0.17 MPa
